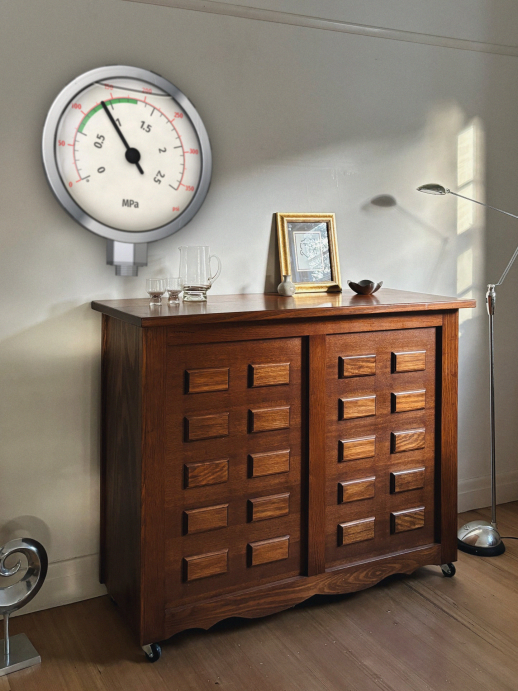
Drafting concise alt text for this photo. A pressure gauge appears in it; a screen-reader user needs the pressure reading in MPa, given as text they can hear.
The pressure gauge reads 0.9 MPa
